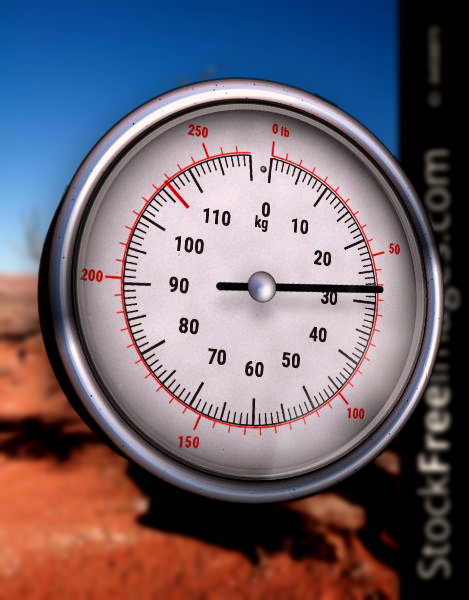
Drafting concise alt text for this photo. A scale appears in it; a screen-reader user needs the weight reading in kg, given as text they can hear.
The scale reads 28 kg
